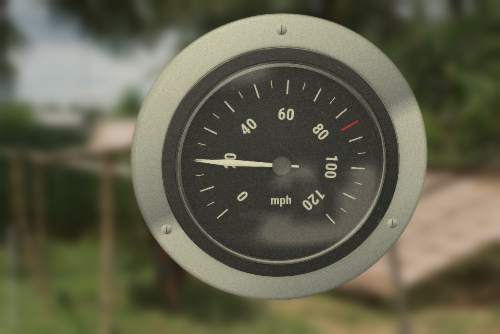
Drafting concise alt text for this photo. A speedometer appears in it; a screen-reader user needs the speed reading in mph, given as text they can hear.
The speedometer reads 20 mph
